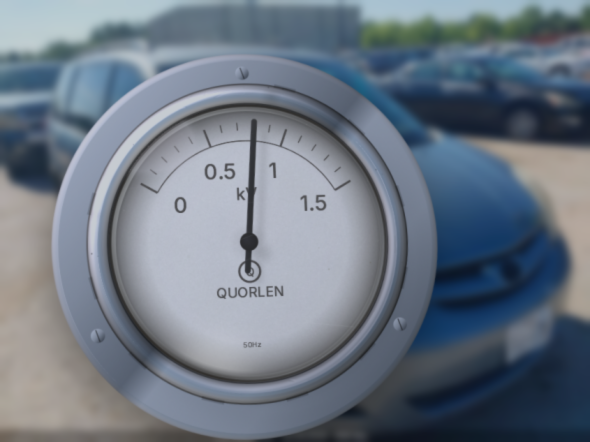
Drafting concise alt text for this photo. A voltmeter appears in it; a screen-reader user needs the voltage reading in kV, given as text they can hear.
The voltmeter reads 0.8 kV
